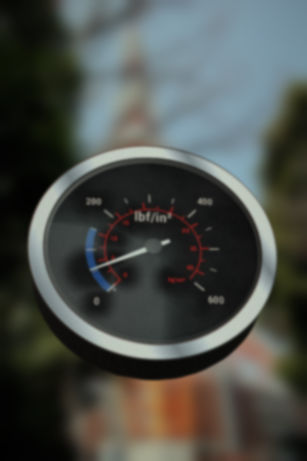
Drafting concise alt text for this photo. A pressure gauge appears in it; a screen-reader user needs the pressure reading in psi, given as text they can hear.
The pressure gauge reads 50 psi
